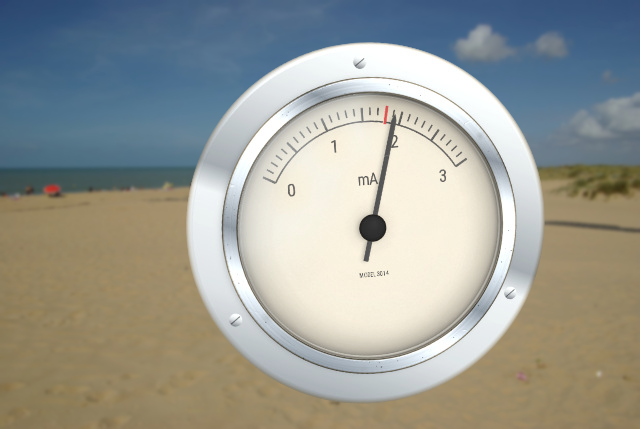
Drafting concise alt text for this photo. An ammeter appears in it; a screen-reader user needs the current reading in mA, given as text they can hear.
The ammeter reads 1.9 mA
